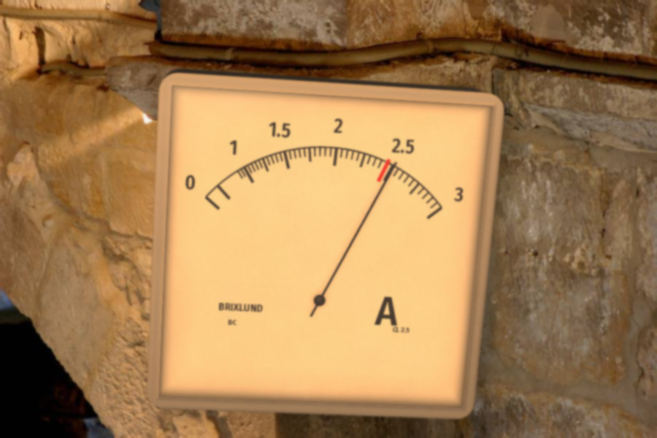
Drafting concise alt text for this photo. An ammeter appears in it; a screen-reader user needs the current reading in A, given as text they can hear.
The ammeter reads 2.5 A
